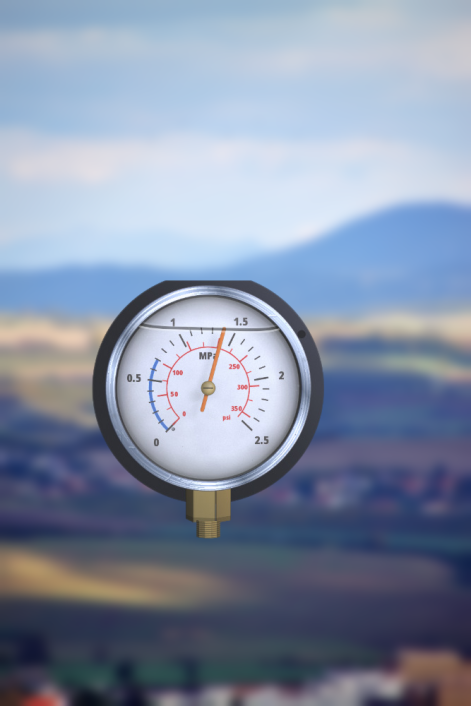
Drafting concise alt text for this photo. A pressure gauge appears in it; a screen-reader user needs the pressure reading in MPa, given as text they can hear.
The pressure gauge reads 1.4 MPa
